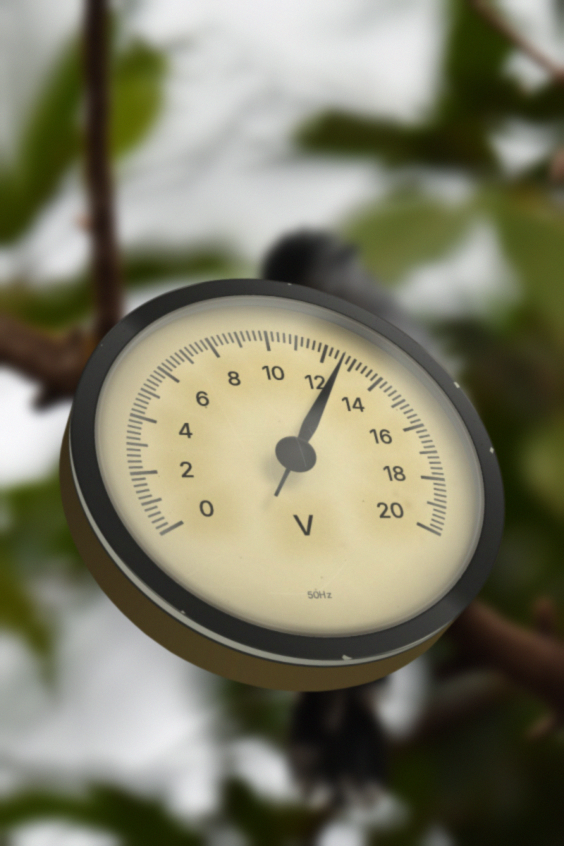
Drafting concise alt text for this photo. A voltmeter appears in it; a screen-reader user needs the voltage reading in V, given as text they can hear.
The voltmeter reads 12.6 V
